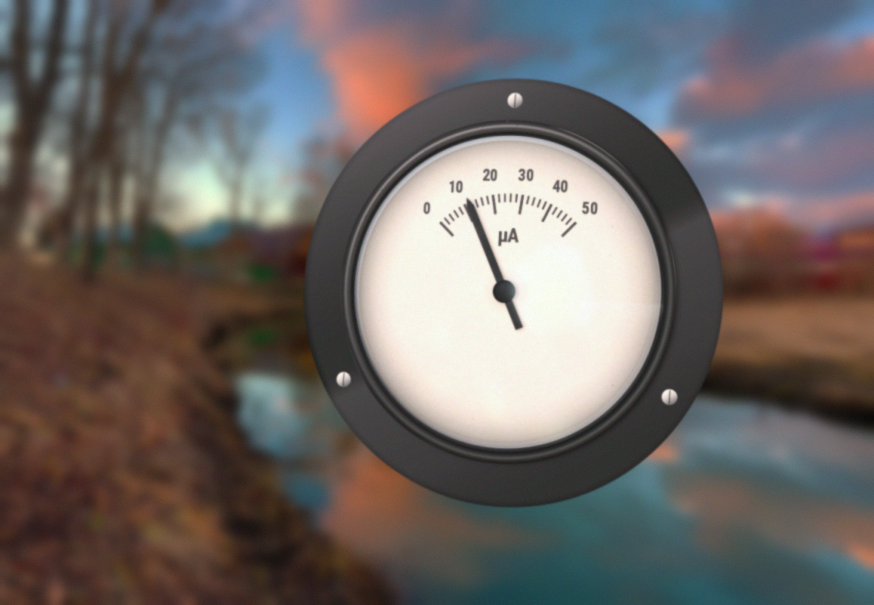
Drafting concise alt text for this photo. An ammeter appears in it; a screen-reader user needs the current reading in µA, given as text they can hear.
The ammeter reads 12 µA
